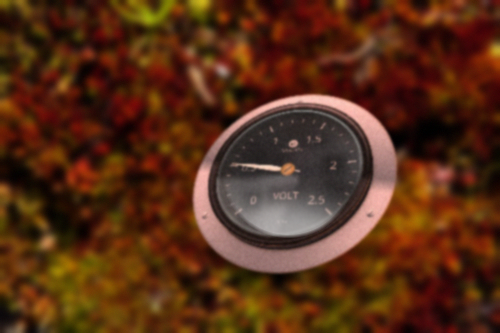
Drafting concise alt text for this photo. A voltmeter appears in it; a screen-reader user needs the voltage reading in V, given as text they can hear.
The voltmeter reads 0.5 V
